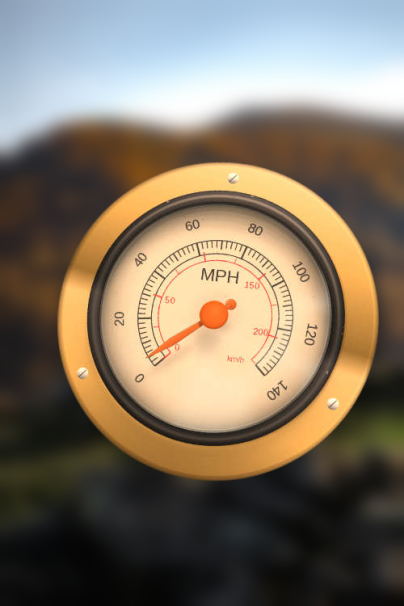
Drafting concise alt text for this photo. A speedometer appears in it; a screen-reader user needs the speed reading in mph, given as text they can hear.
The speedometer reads 4 mph
